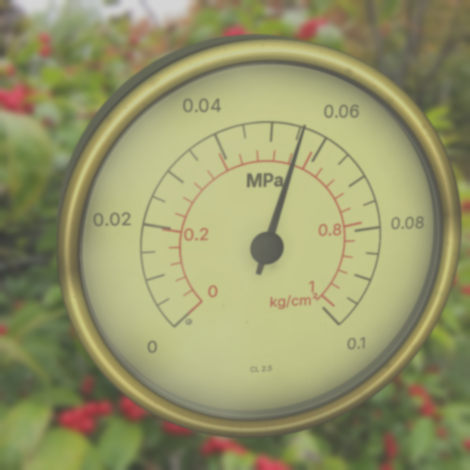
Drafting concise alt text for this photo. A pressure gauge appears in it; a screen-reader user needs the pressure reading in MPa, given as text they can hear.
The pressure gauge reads 0.055 MPa
